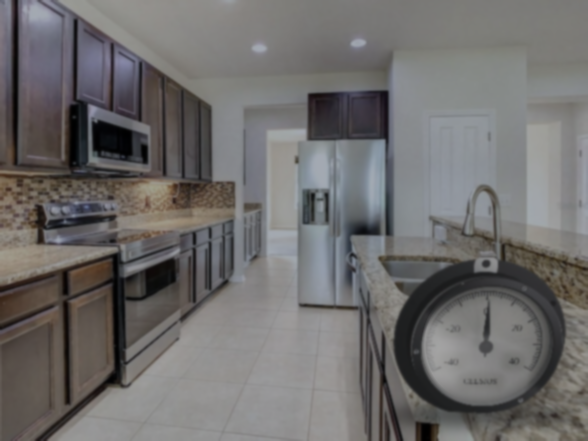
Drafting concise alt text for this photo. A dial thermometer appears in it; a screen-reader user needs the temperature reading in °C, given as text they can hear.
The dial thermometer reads 0 °C
